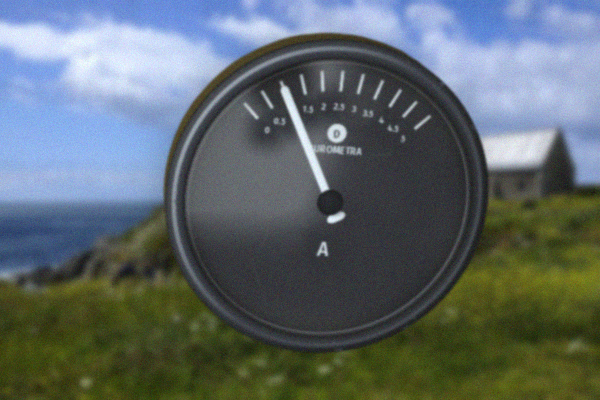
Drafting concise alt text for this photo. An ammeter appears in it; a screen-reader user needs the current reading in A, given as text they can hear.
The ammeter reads 1 A
